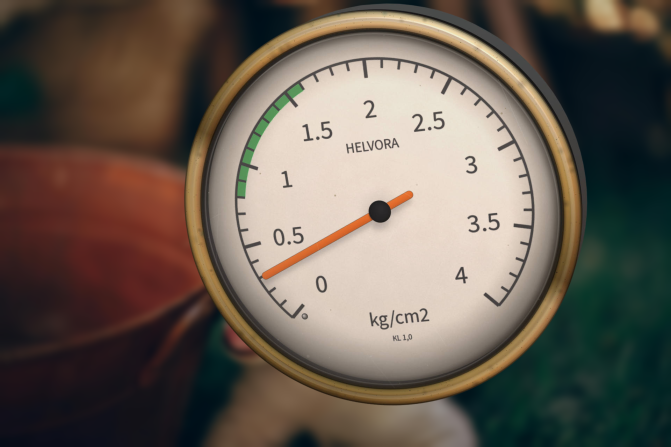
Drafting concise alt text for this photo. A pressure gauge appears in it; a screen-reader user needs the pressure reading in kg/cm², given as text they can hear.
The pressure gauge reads 0.3 kg/cm²
